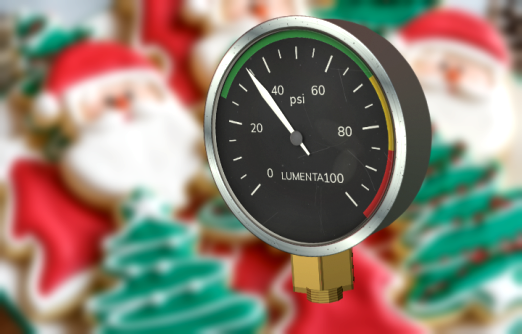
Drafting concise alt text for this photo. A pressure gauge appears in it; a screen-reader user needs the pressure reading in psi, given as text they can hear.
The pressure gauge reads 35 psi
